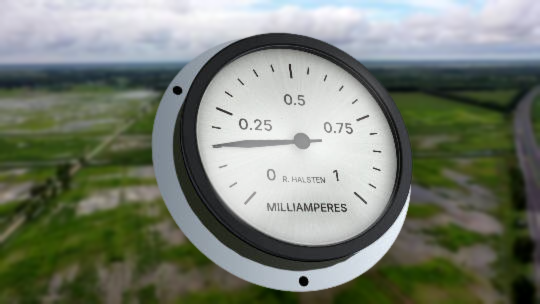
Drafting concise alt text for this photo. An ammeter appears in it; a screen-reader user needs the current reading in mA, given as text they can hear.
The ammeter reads 0.15 mA
